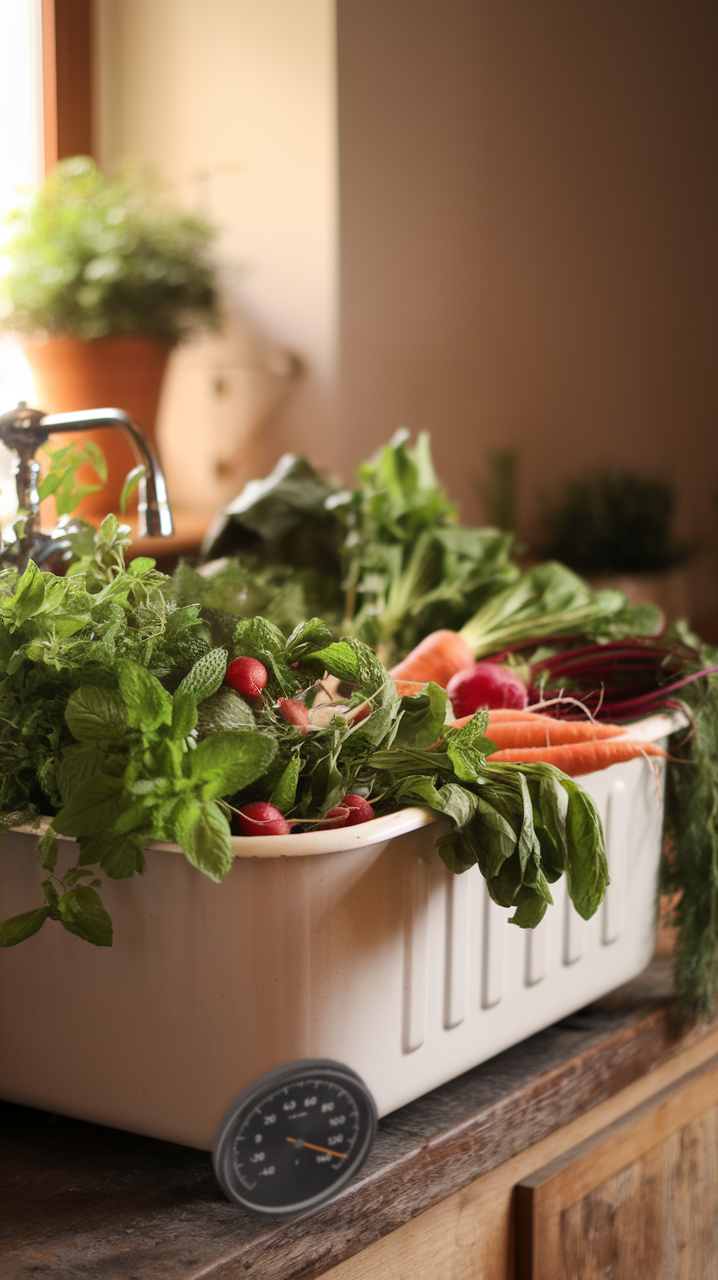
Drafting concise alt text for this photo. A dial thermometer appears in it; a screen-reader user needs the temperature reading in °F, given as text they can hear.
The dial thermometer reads 130 °F
